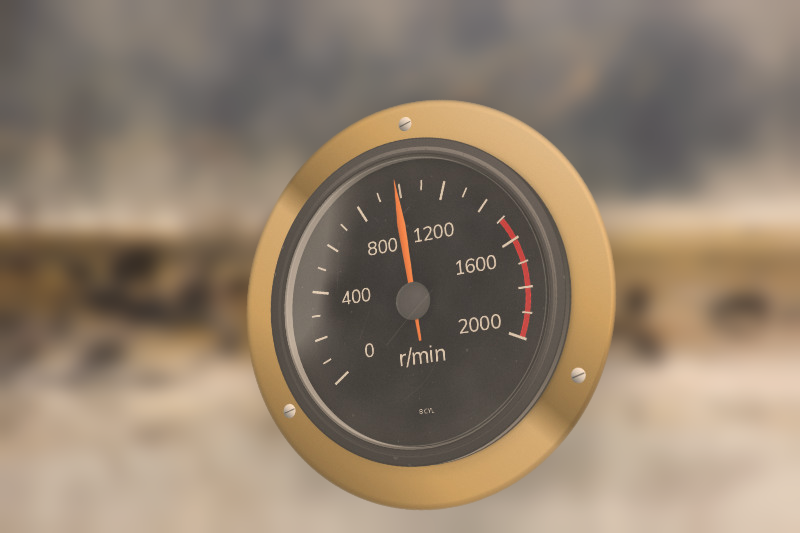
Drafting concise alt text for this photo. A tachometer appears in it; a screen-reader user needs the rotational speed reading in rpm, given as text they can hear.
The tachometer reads 1000 rpm
